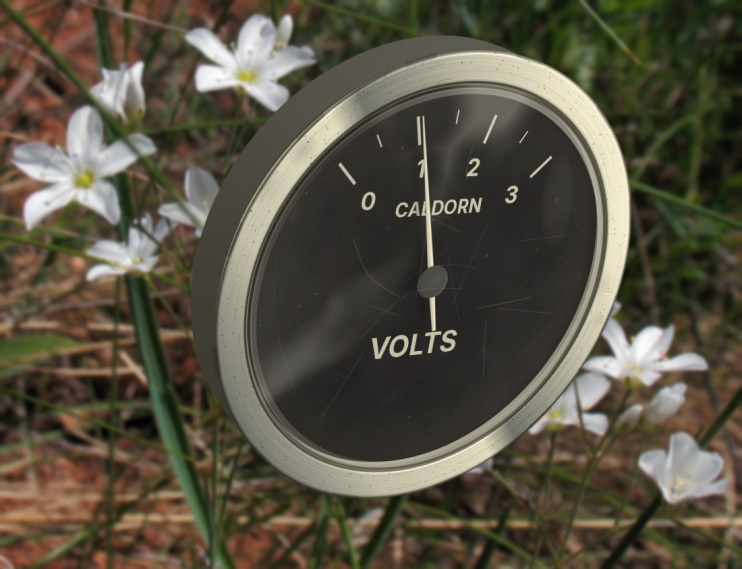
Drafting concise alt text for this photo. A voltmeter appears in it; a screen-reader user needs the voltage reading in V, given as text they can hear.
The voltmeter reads 1 V
